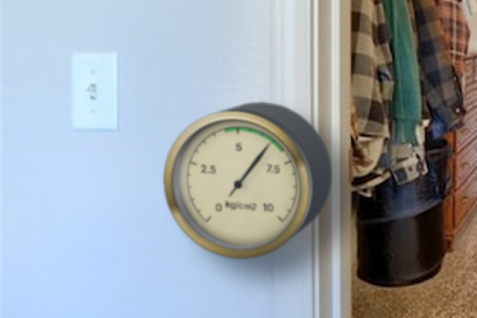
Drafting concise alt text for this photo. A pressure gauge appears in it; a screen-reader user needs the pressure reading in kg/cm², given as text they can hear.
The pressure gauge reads 6.5 kg/cm²
